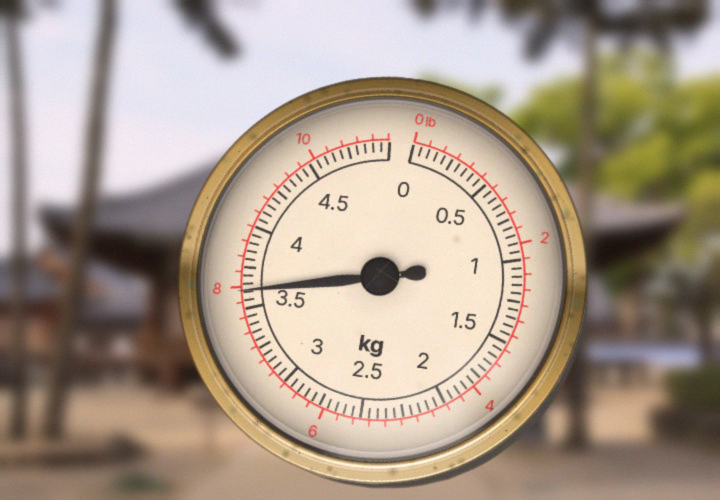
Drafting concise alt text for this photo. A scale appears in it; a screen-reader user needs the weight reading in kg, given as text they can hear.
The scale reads 3.6 kg
